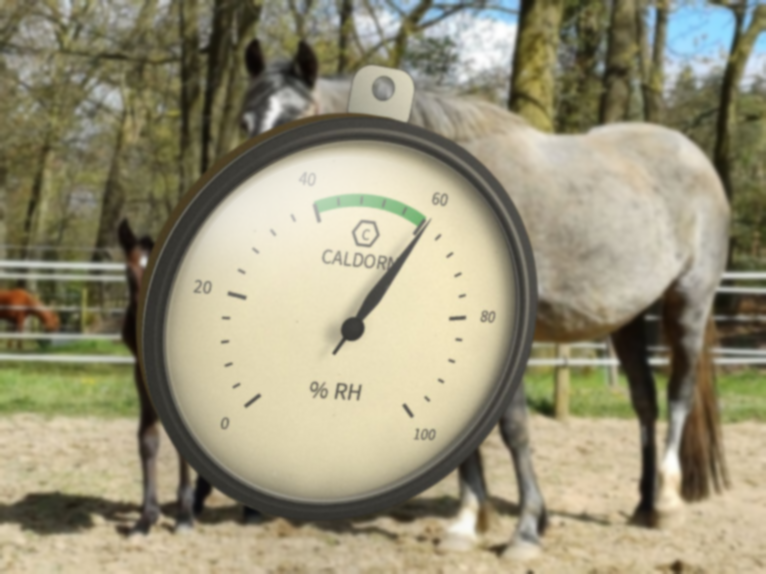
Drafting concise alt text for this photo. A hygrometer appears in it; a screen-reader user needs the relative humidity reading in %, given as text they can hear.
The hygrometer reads 60 %
